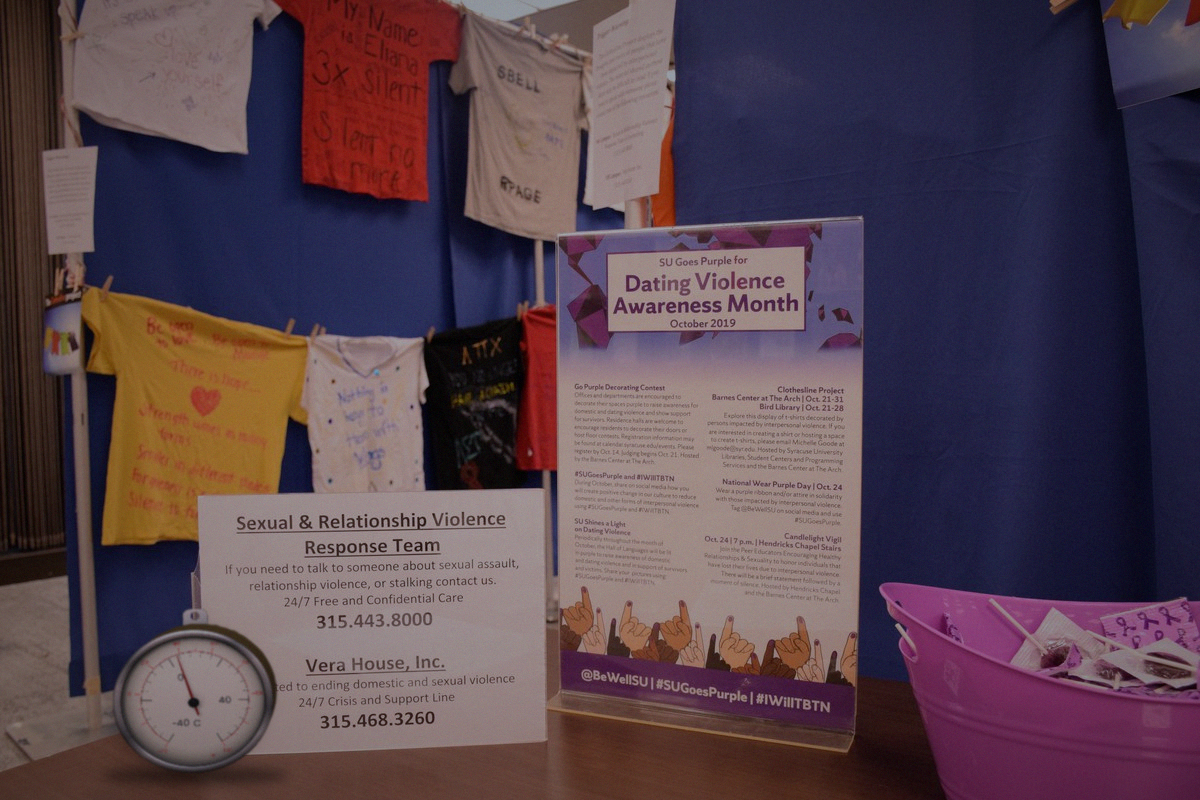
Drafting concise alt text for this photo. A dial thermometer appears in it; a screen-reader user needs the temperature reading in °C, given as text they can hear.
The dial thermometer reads 4 °C
